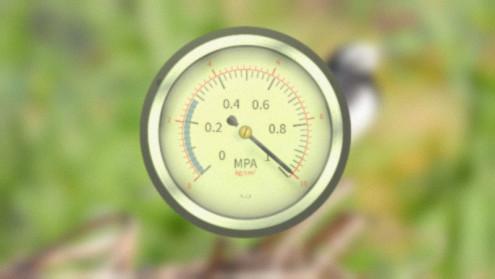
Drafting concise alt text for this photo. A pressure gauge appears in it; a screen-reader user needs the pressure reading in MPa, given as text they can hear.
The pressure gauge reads 0.98 MPa
